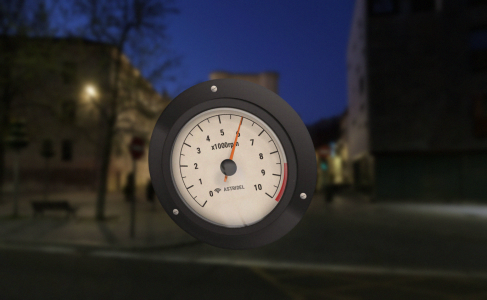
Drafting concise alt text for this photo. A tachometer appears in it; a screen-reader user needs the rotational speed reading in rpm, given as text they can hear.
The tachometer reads 6000 rpm
